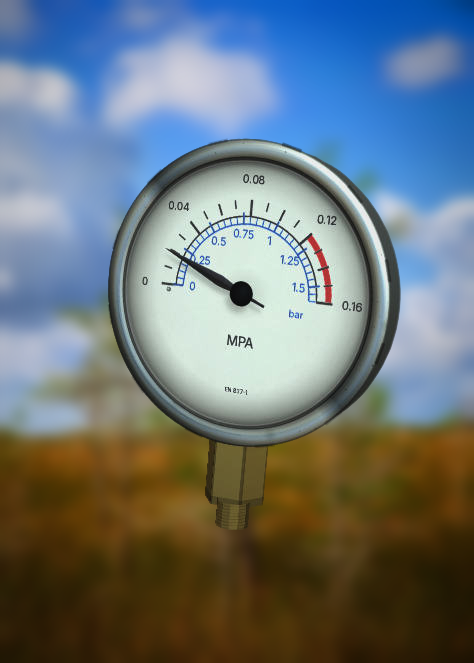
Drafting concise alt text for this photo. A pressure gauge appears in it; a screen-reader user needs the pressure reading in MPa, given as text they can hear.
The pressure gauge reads 0.02 MPa
